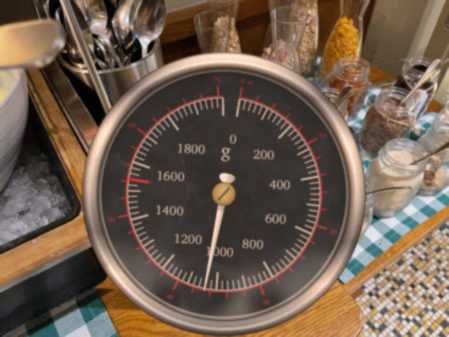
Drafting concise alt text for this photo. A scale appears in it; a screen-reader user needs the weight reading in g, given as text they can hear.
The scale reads 1040 g
